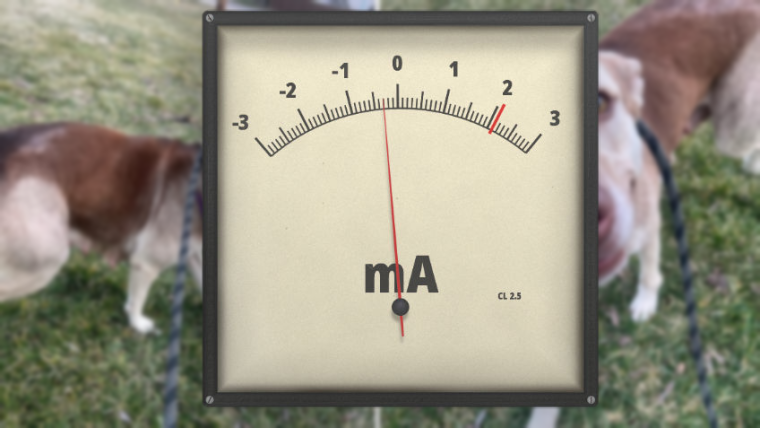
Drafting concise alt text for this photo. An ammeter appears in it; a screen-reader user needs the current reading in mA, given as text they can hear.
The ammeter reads -0.3 mA
